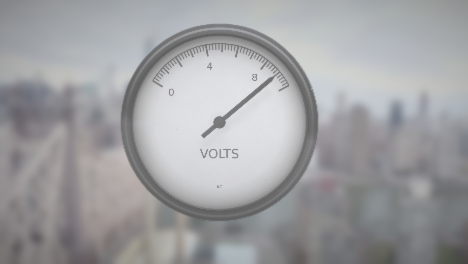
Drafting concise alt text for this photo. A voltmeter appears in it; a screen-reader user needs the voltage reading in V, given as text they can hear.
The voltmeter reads 9 V
